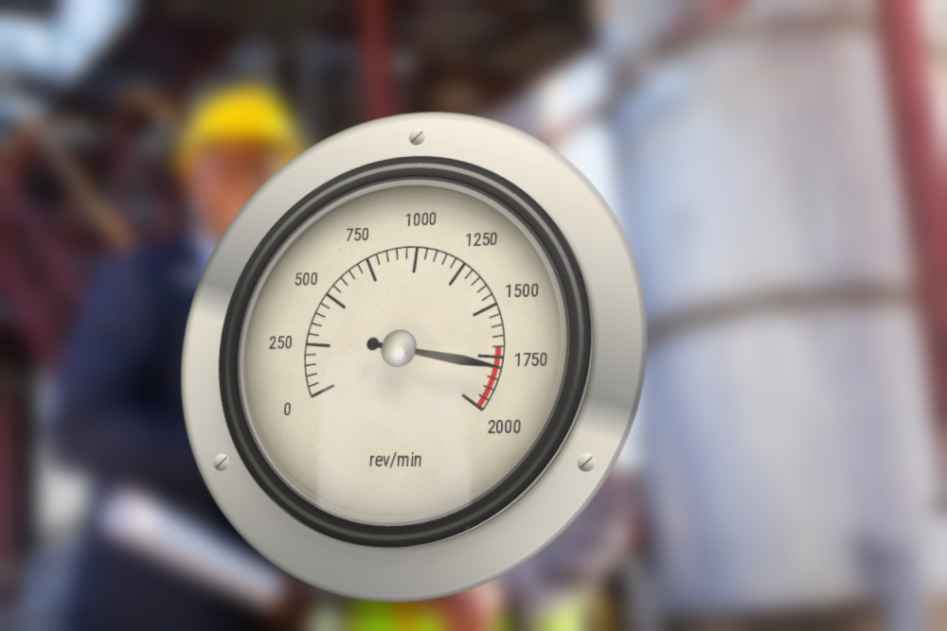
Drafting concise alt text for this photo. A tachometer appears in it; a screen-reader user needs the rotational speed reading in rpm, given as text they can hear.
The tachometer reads 1800 rpm
